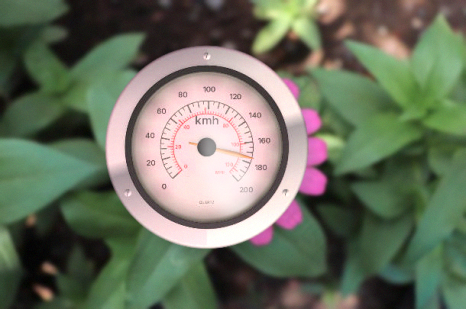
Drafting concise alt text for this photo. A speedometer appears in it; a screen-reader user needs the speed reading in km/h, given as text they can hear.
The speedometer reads 175 km/h
